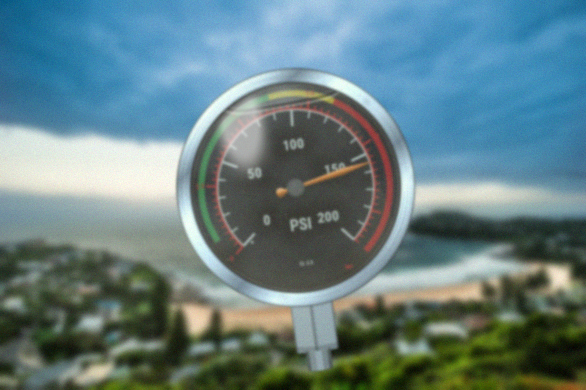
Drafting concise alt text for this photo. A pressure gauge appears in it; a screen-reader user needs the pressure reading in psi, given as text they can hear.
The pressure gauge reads 155 psi
